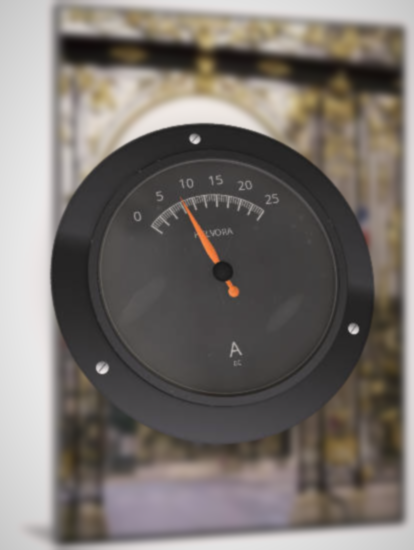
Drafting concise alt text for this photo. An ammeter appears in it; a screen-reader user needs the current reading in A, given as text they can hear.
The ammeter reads 7.5 A
